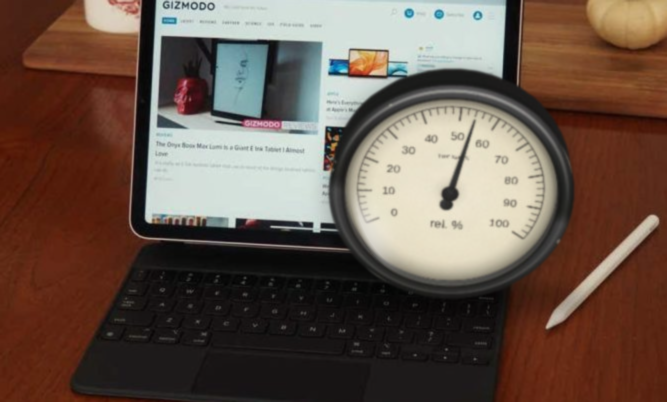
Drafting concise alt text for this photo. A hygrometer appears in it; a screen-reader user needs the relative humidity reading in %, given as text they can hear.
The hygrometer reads 54 %
